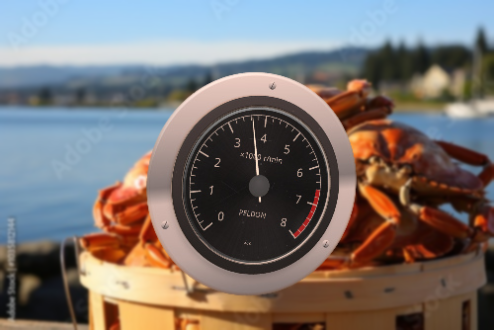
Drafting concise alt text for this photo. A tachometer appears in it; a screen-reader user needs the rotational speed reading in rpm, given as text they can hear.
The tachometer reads 3600 rpm
